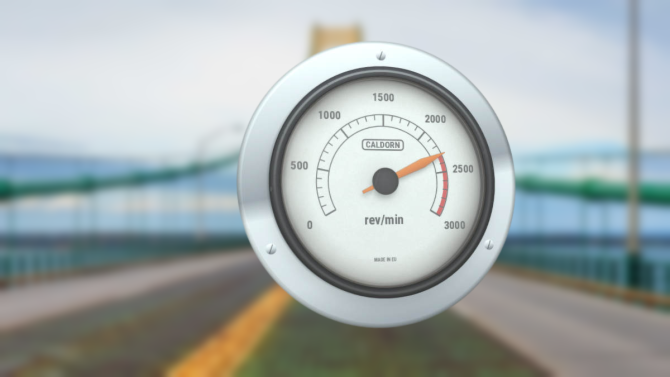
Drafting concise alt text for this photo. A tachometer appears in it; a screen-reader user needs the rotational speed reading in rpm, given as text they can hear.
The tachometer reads 2300 rpm
